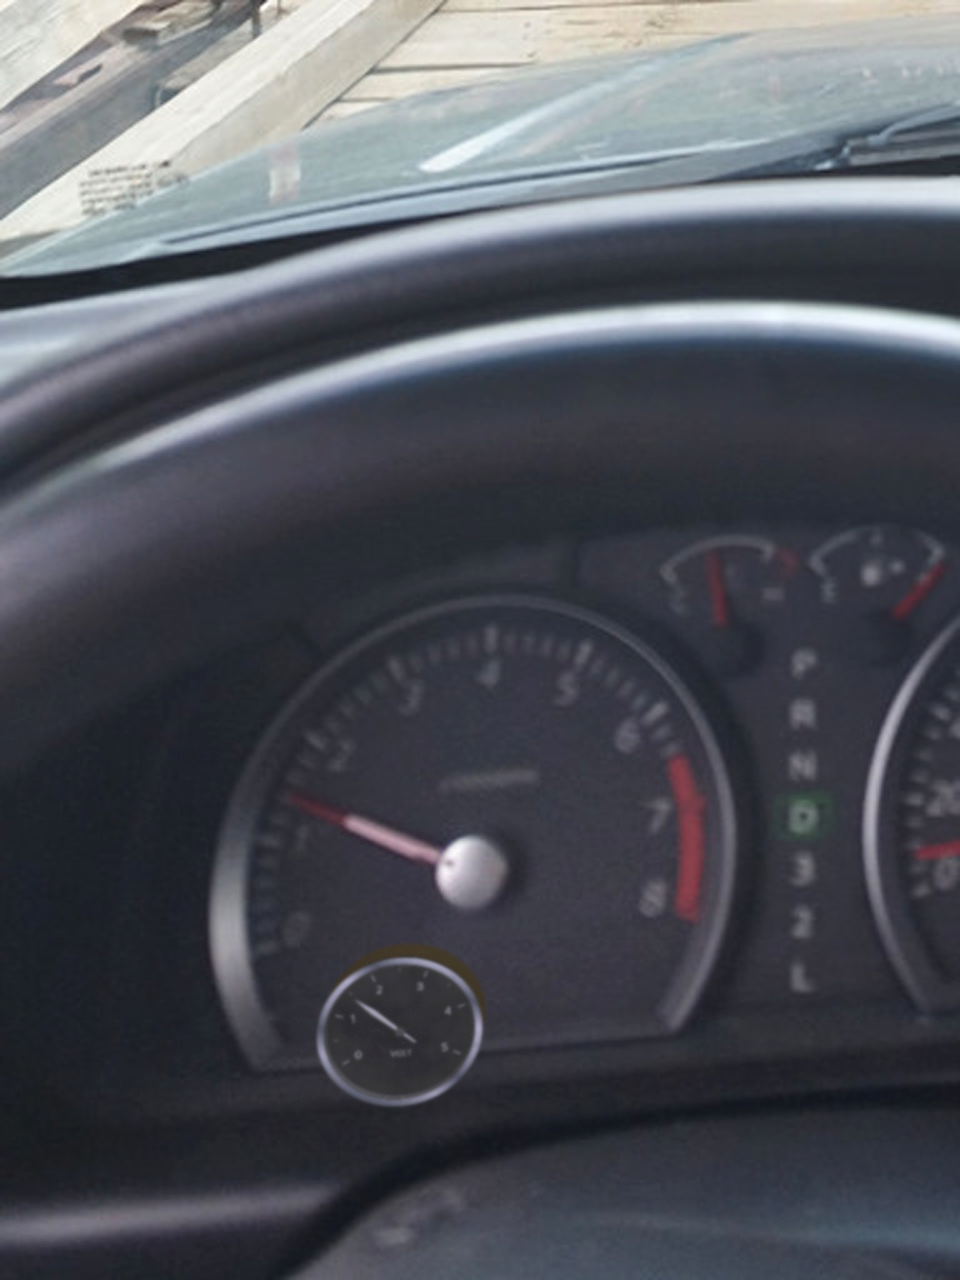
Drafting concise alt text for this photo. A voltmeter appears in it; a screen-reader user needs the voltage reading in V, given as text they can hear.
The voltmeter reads 1.5 V
